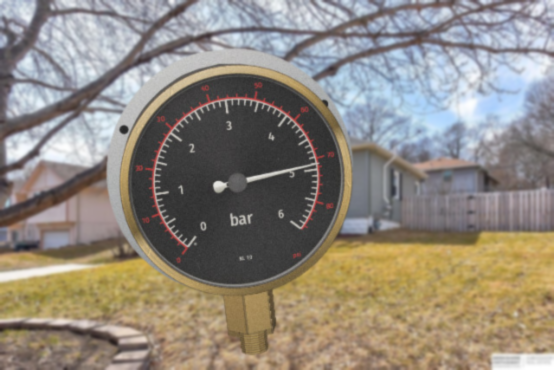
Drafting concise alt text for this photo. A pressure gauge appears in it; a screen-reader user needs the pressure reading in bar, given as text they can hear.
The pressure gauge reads 4.9 bar
